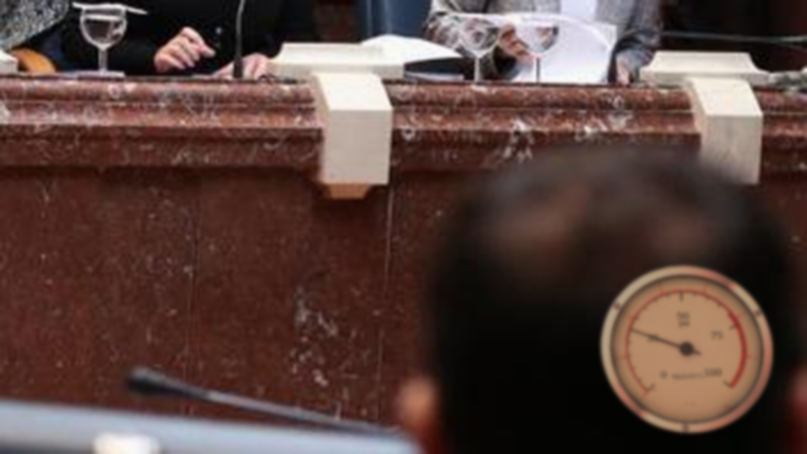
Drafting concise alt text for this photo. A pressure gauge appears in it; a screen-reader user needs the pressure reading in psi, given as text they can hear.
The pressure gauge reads 25 psi
